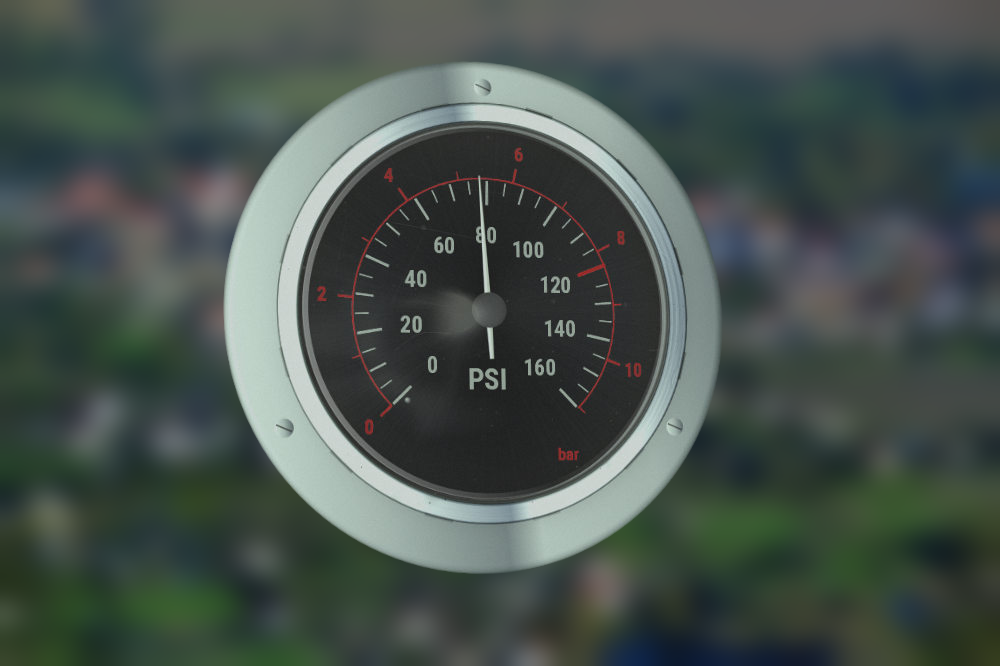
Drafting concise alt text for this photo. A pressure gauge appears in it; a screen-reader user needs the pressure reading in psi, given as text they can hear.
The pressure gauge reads 77.5 psi
